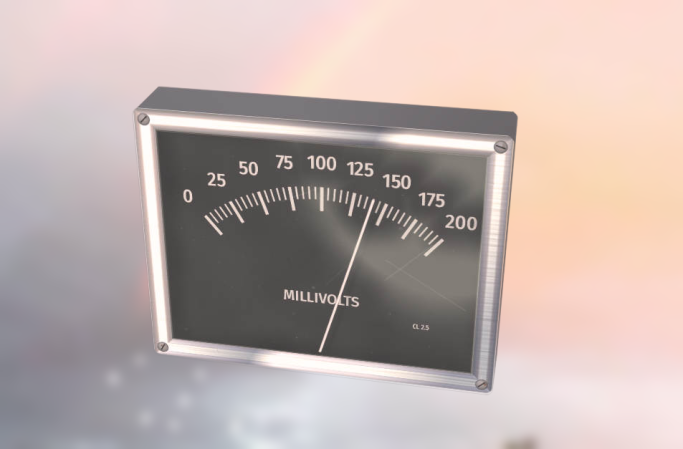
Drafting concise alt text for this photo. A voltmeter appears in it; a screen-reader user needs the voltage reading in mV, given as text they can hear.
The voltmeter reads 140 mV
